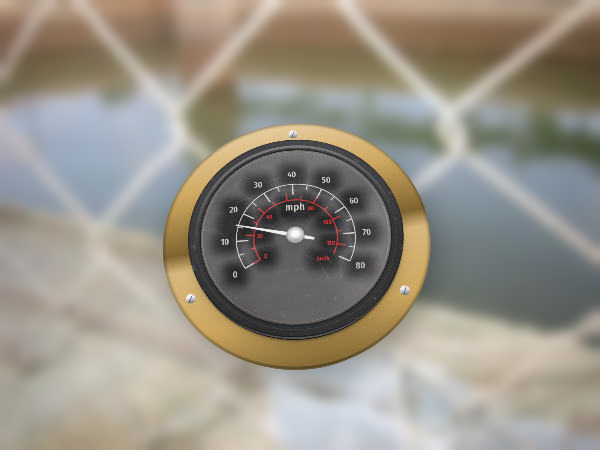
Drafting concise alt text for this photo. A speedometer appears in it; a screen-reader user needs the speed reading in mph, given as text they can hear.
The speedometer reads 15 mph
